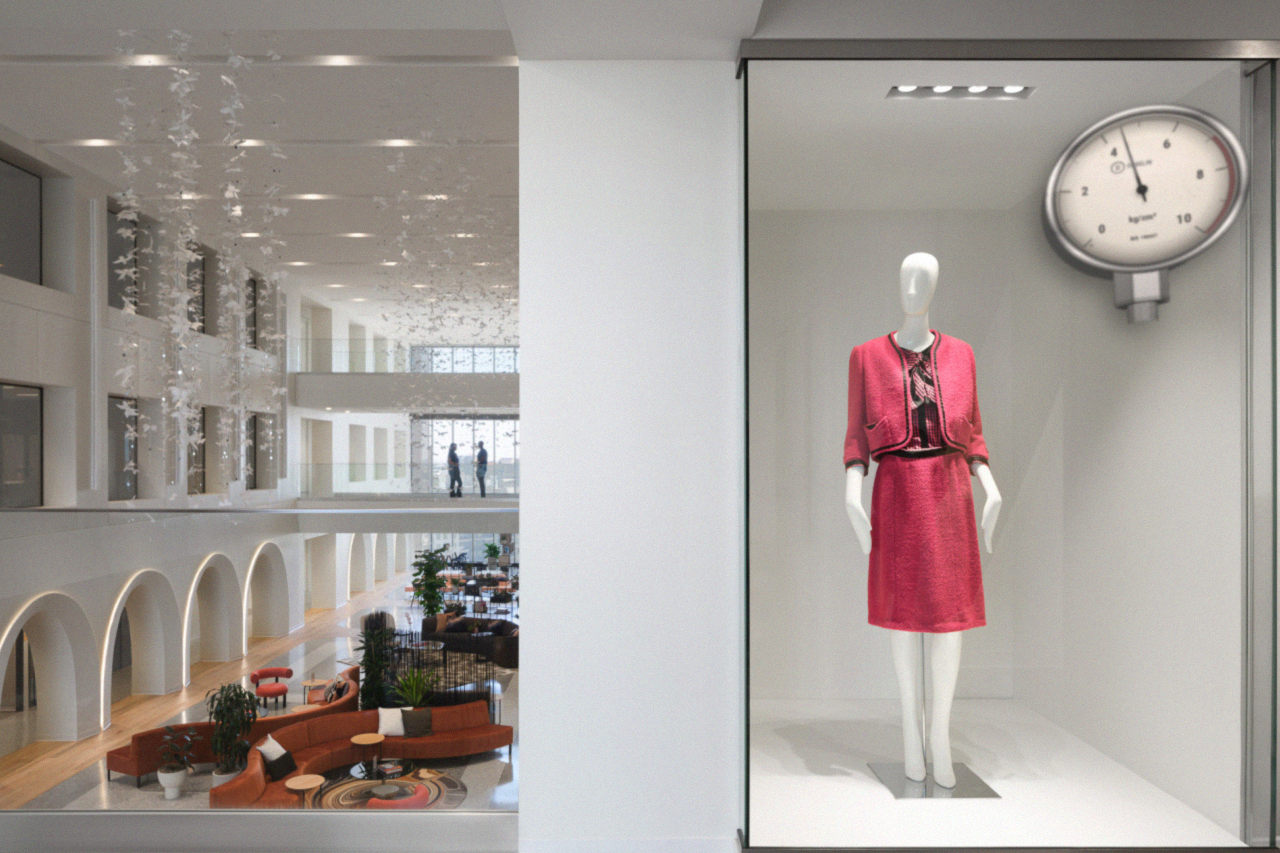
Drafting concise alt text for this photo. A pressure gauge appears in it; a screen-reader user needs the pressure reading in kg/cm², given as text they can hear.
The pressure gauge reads 4.5 kg/cm²
